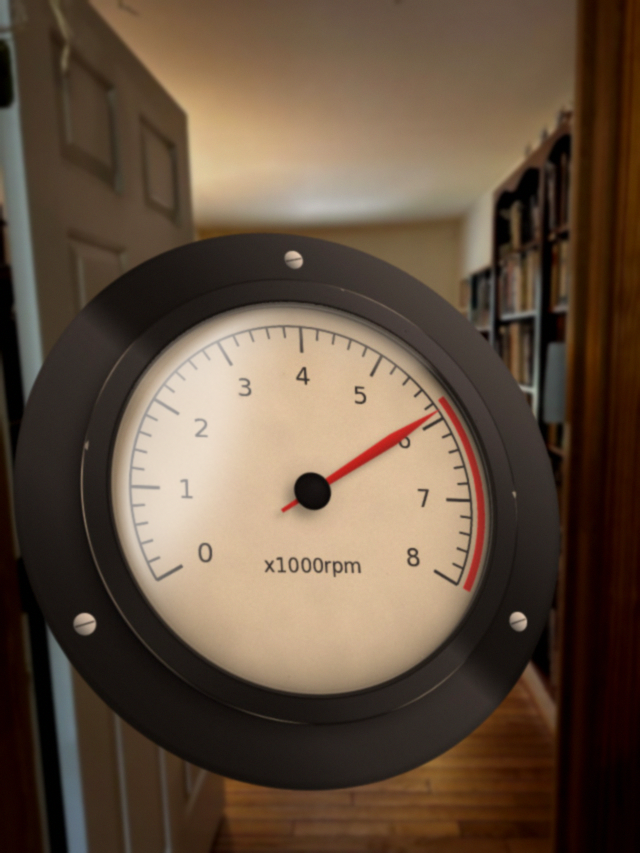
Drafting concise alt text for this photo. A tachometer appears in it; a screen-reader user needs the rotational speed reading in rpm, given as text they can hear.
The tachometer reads 5900 rpm
